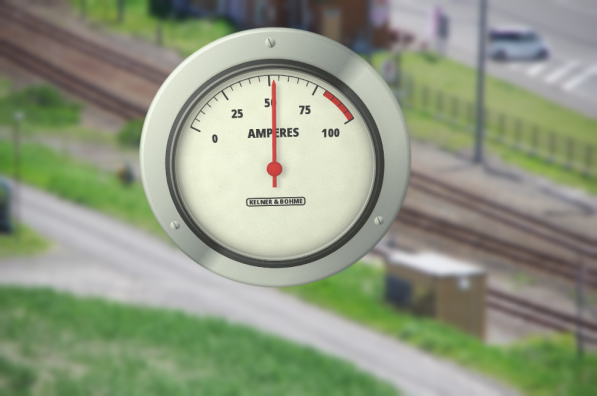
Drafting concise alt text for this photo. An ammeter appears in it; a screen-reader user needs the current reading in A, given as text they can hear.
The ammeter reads 52.5 A
